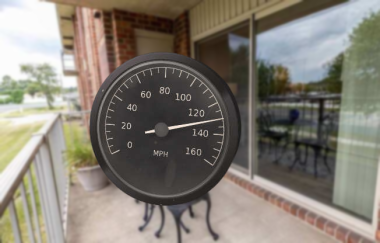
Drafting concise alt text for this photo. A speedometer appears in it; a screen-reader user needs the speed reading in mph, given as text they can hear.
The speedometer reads 130 mph
